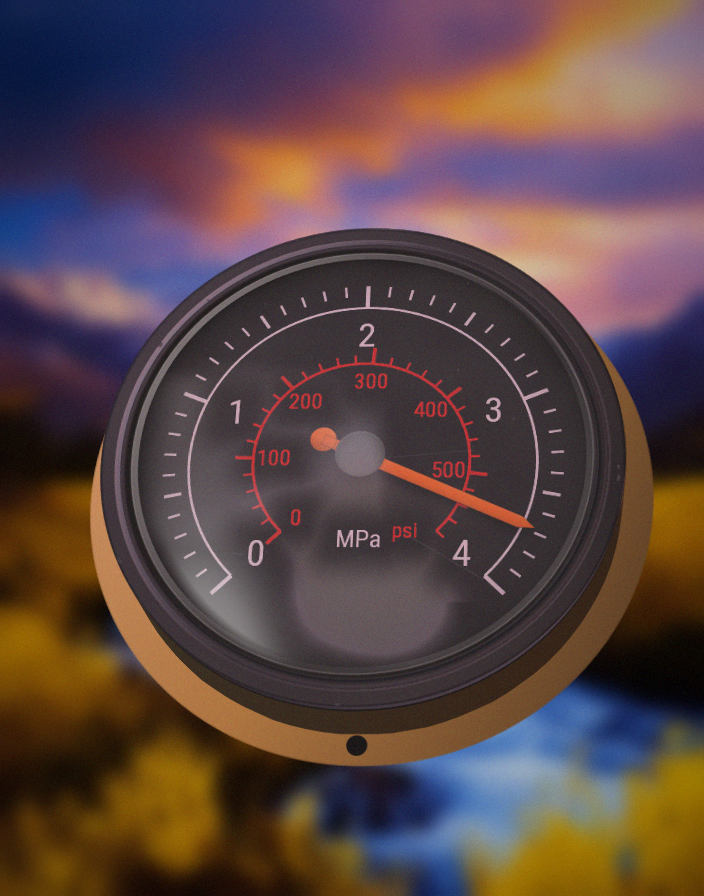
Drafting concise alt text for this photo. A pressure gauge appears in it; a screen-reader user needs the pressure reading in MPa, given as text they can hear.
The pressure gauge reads 3.7 MPa
